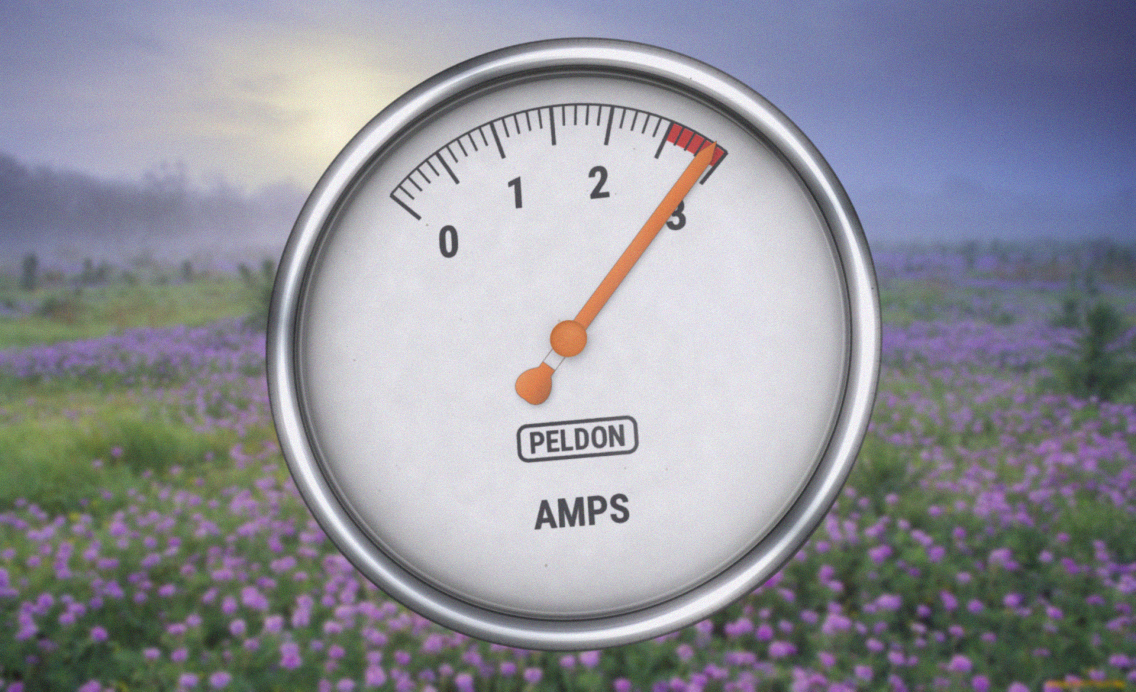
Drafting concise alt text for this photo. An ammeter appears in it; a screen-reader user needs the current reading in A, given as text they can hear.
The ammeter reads 2.9 A
